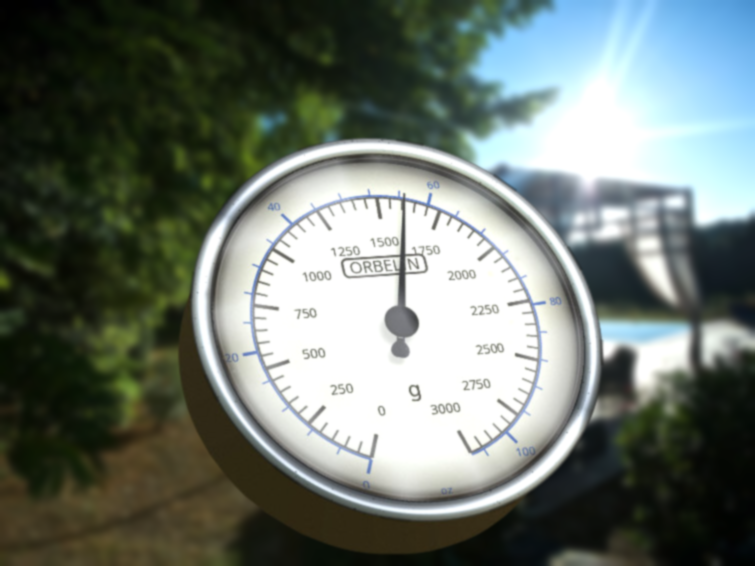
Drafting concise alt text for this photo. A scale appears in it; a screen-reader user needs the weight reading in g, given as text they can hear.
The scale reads 1600 g
